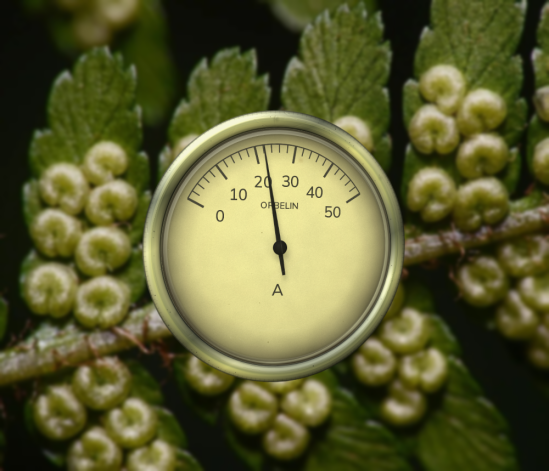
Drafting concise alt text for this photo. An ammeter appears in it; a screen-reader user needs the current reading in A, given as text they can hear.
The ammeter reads 22 A
